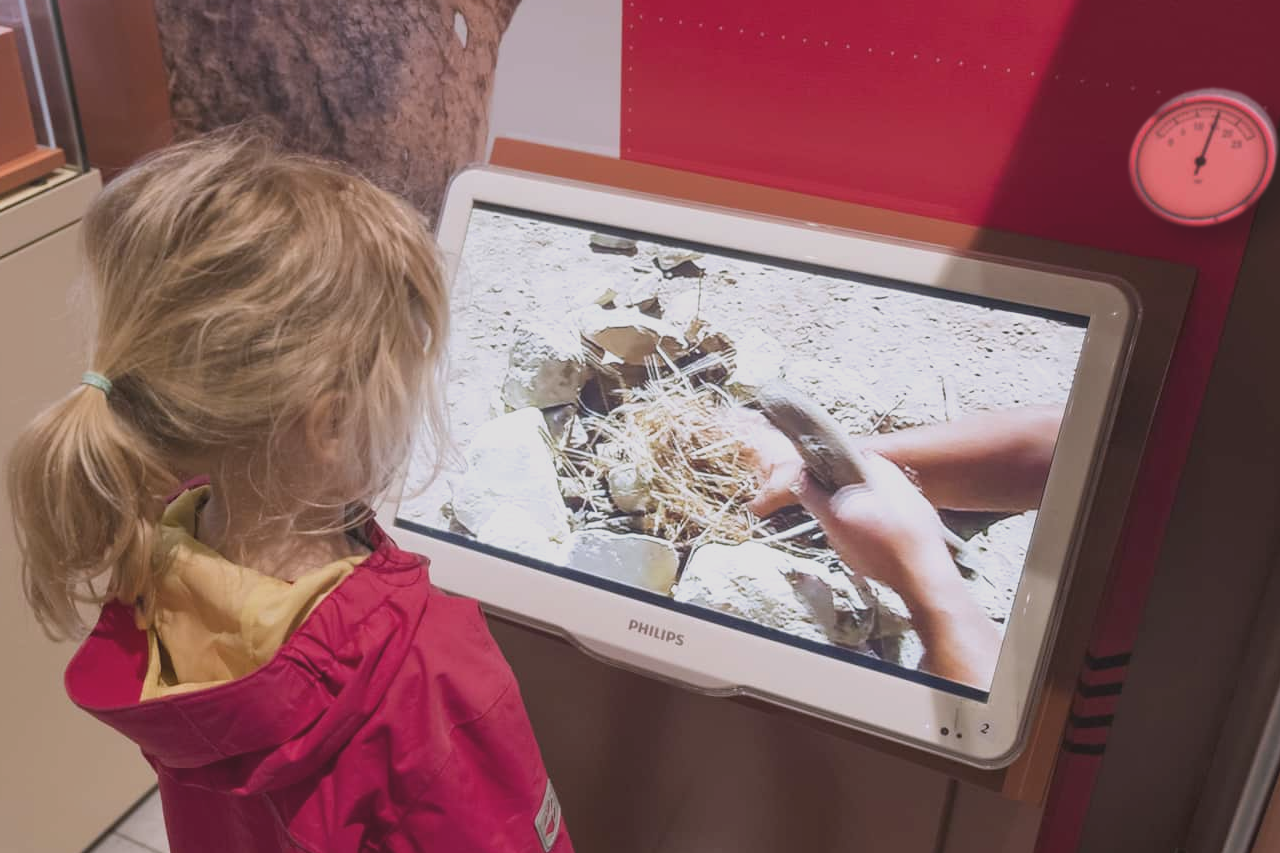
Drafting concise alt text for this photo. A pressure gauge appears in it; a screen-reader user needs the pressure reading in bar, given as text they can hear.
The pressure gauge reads 15 bar
